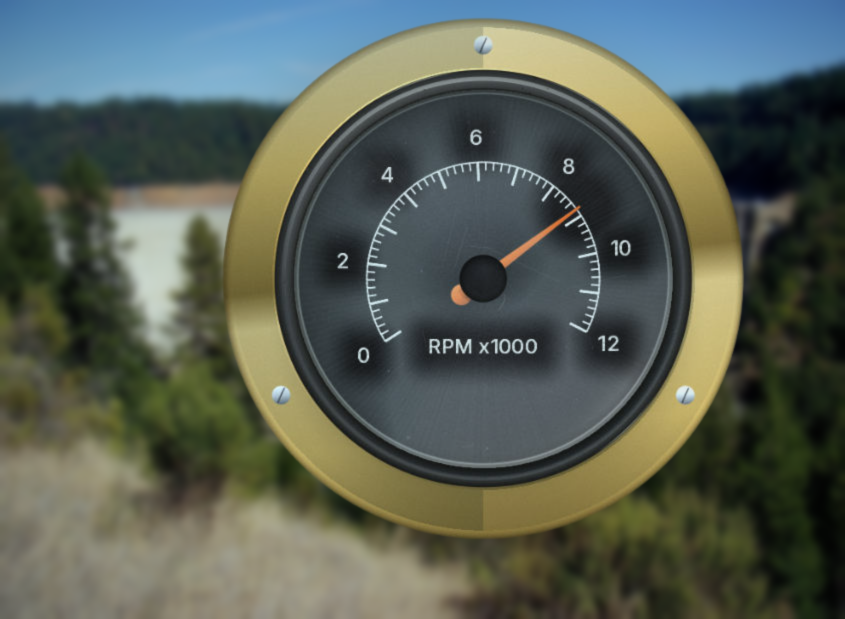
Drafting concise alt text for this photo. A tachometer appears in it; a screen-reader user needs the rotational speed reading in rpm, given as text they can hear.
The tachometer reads 8800 rpm
